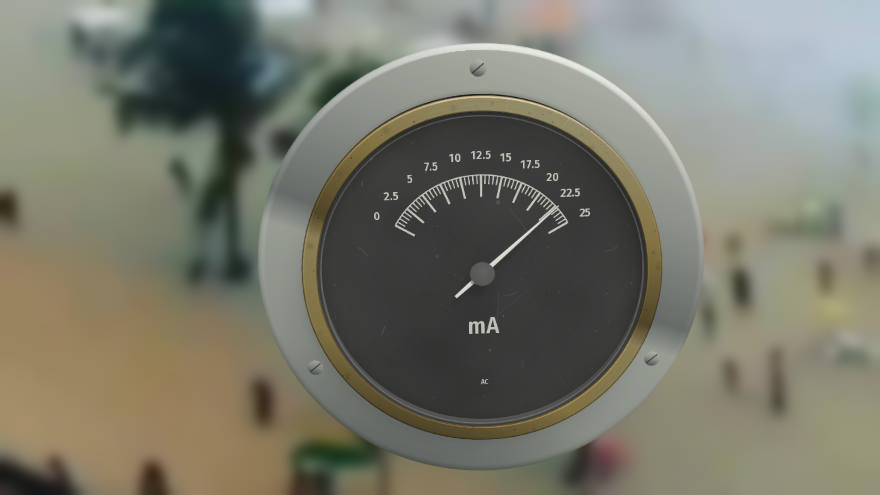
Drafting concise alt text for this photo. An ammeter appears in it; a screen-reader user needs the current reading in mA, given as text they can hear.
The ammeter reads 22.5 mA
